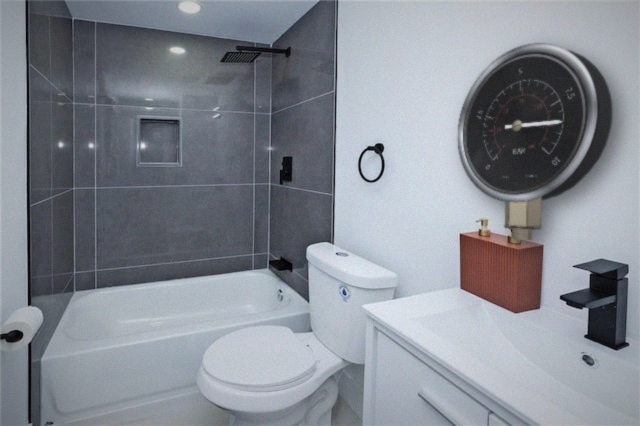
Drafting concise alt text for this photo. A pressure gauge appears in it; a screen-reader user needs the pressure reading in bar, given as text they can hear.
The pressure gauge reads 8.5 bar
